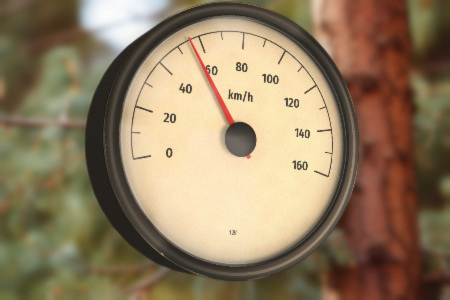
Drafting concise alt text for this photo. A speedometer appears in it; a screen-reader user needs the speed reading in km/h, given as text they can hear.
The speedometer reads 55 km/h
